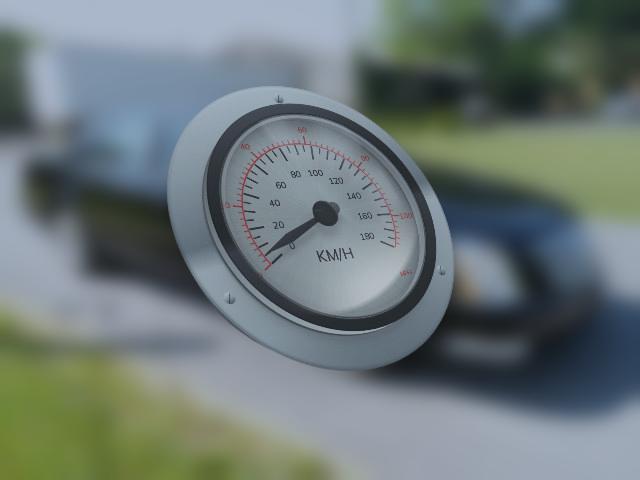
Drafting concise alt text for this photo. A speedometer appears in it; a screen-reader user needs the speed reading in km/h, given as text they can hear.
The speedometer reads 5 km/h
